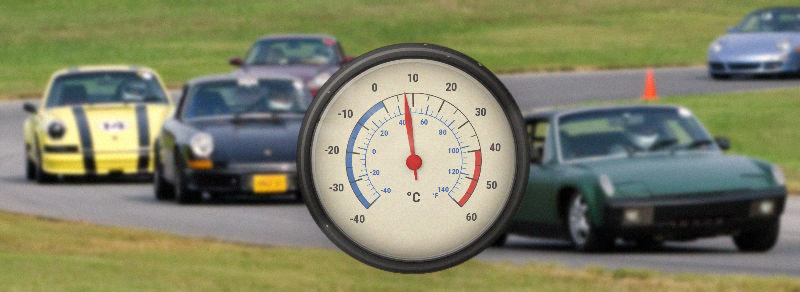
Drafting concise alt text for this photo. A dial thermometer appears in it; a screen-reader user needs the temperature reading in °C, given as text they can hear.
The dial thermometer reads 7.5 °C
